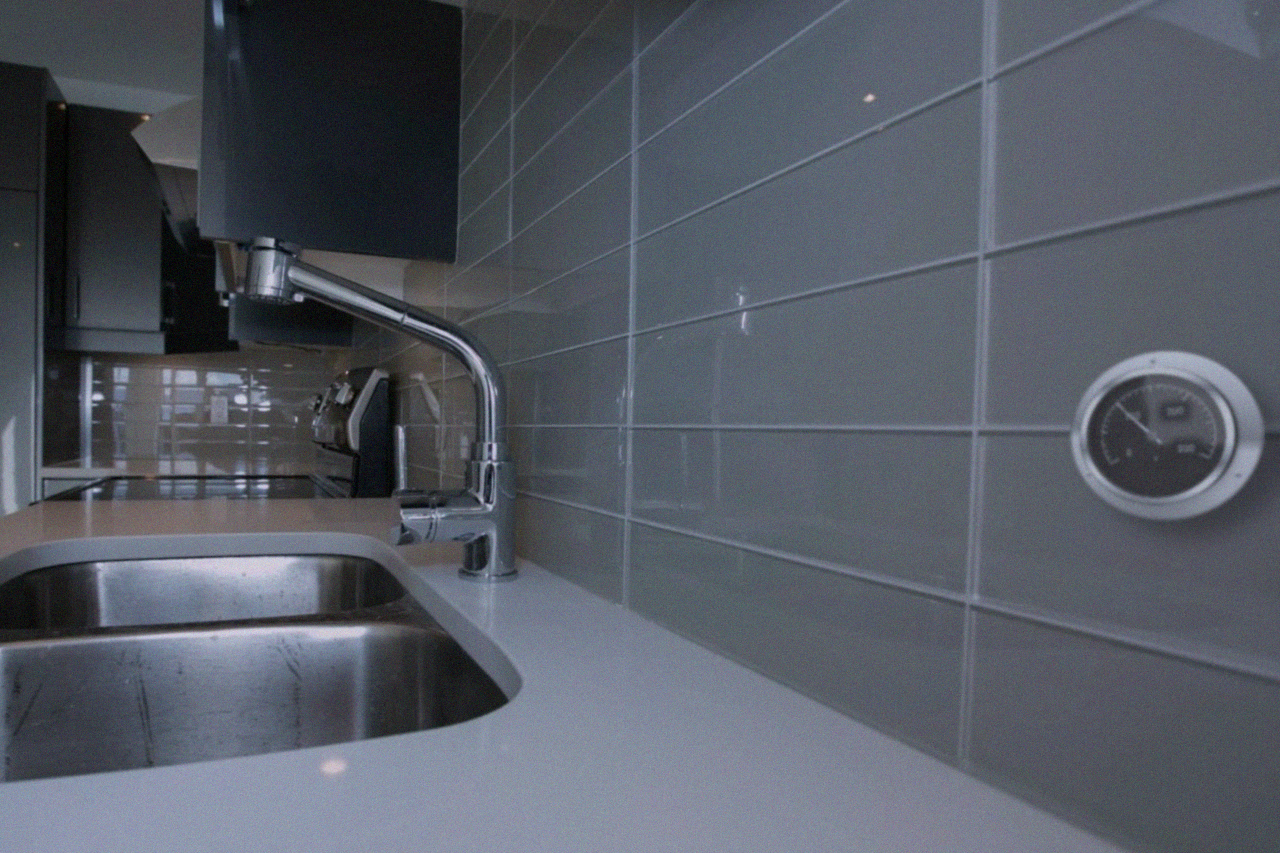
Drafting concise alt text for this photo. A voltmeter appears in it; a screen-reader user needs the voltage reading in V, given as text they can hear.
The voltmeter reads 100 V
